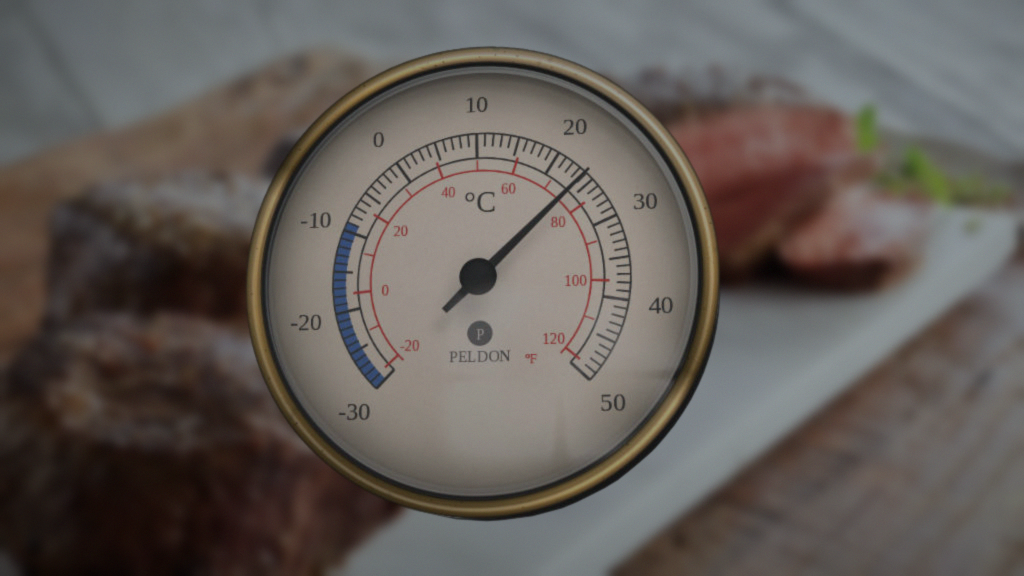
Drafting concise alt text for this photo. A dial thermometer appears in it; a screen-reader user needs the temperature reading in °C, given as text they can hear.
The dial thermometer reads 24 °C
